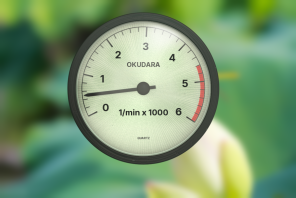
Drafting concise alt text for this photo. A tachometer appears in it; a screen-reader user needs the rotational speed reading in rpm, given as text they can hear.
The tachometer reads 500 rpm
